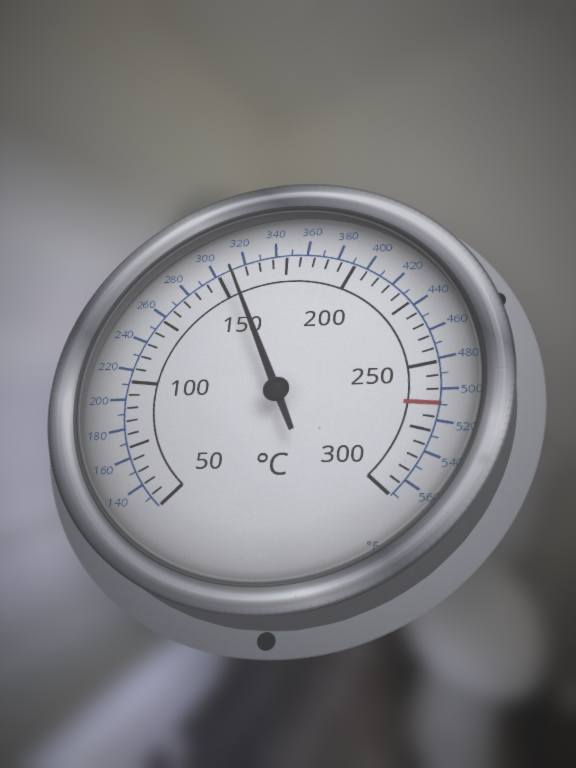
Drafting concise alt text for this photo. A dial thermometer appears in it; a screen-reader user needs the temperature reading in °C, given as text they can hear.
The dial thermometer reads 155 °C
